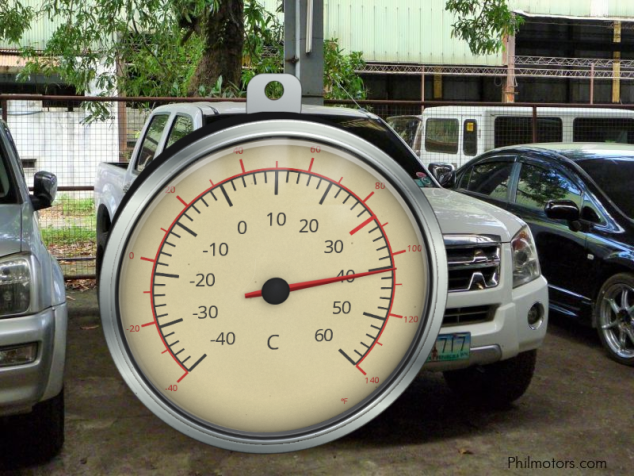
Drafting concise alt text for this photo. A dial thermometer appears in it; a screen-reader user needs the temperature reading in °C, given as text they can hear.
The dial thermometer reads 40 °C
